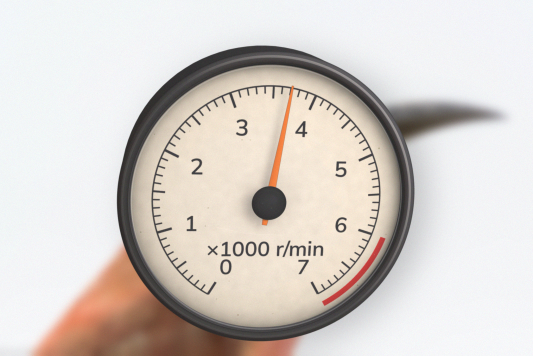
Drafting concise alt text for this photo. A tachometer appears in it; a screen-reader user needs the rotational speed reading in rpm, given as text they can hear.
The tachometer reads 3700 rpm
